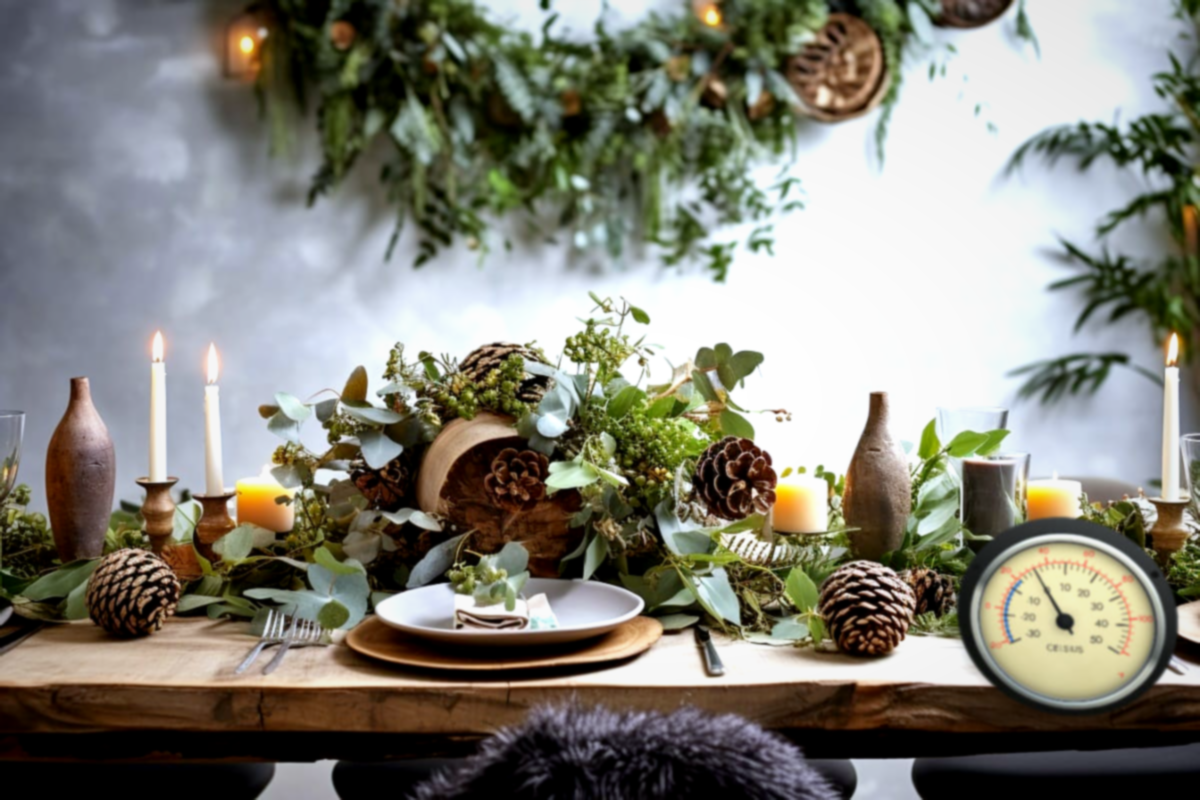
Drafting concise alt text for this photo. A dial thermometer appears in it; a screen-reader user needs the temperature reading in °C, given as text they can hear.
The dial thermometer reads 0 °C
